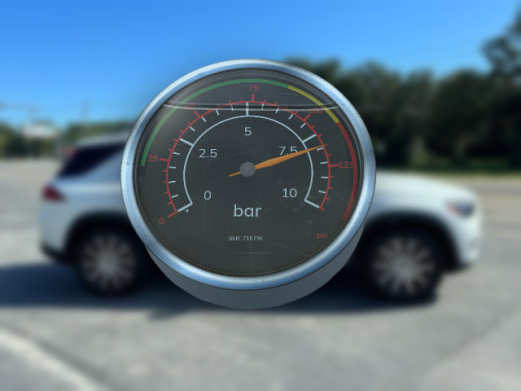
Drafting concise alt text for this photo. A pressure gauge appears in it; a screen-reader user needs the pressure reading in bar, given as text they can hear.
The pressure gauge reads 8 bar
